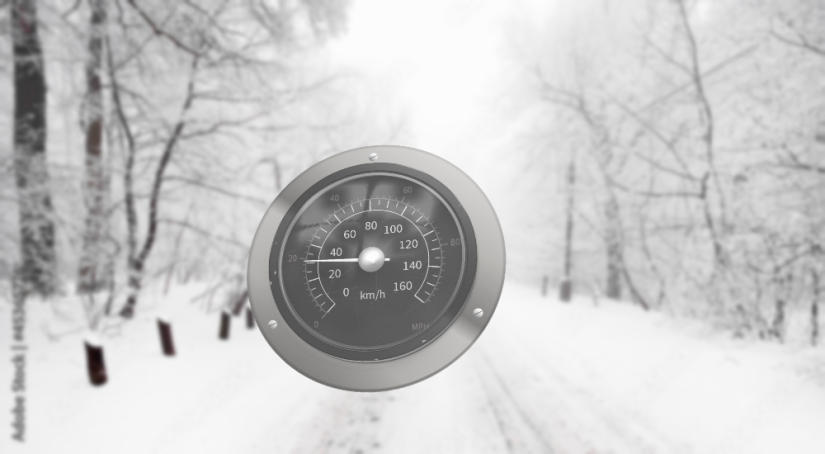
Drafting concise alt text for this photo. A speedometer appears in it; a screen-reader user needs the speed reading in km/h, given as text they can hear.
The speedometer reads 30 km/h
